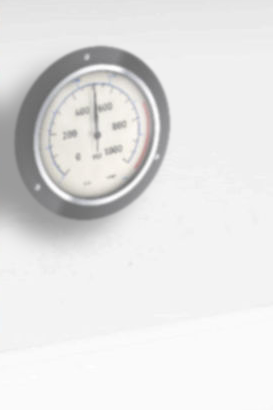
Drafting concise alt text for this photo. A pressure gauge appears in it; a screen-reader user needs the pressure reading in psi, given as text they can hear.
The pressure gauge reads 500 psi
